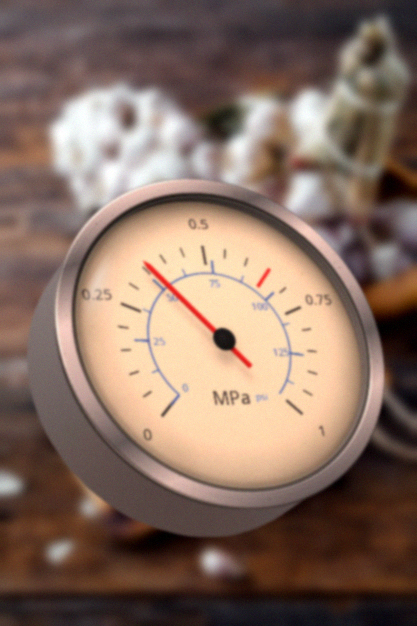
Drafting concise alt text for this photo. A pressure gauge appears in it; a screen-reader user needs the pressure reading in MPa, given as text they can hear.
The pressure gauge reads 0.35 MPa
